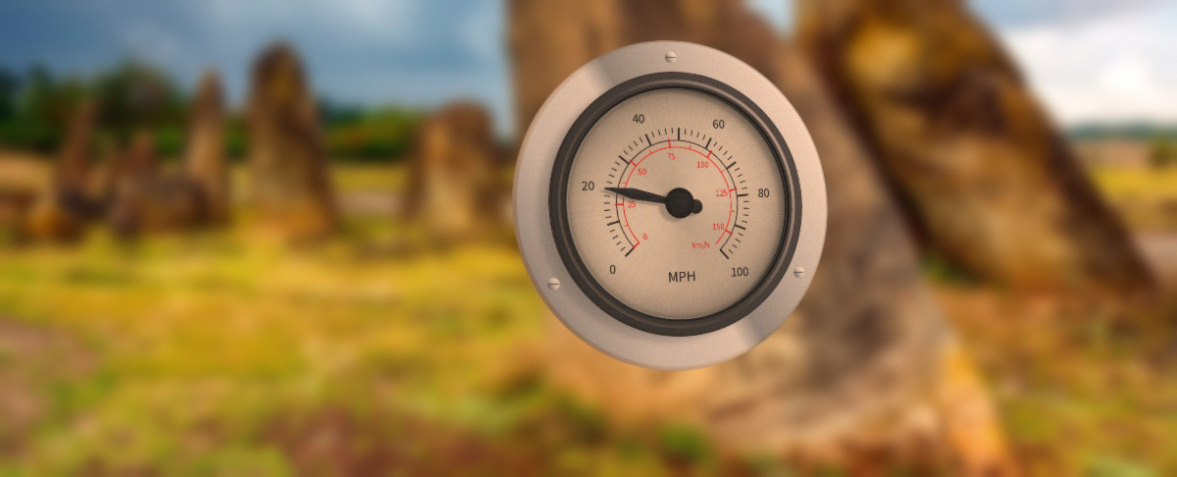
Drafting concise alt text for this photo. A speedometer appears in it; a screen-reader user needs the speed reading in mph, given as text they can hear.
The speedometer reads 20 mph
